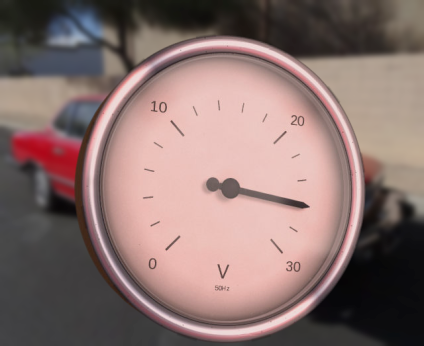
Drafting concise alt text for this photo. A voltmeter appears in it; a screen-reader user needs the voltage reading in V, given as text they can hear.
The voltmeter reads 26 V
